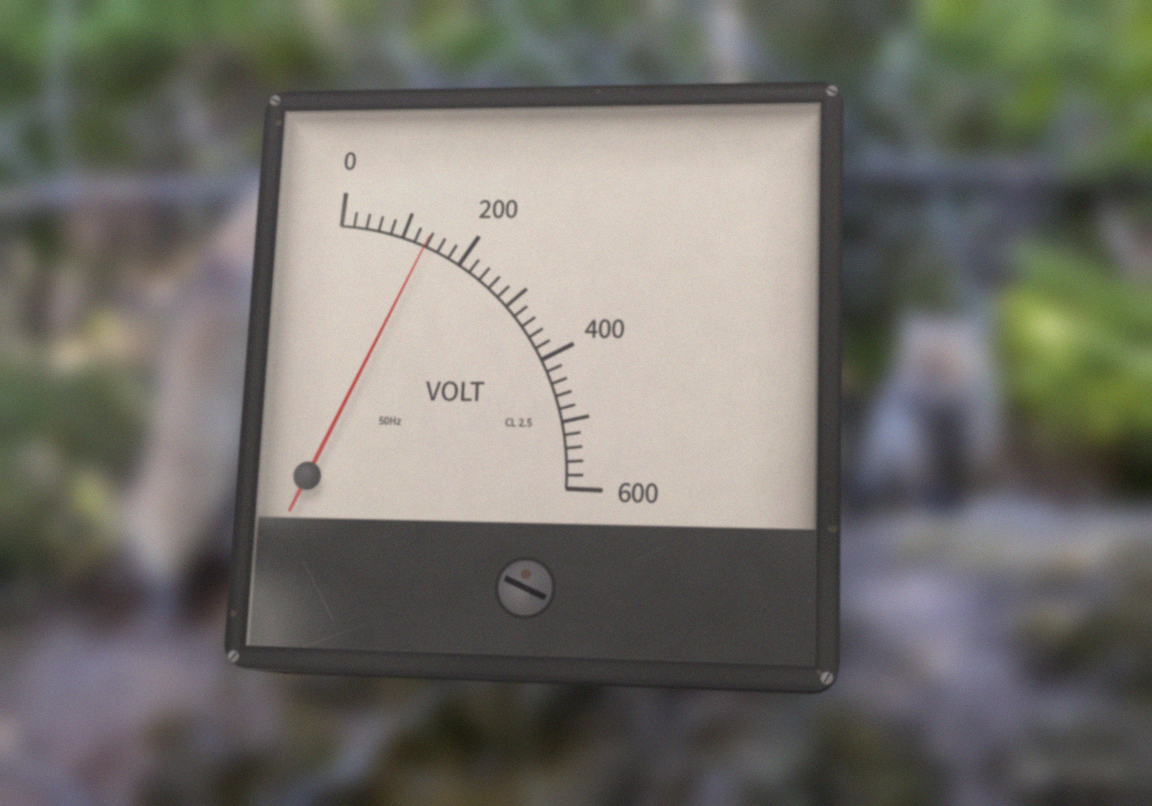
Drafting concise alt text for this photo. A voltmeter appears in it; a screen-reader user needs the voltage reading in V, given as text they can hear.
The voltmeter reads 140 V
